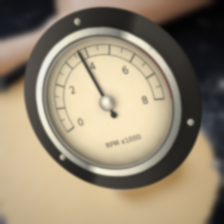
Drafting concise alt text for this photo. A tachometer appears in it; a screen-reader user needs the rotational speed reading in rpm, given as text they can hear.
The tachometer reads 3750 rpm
